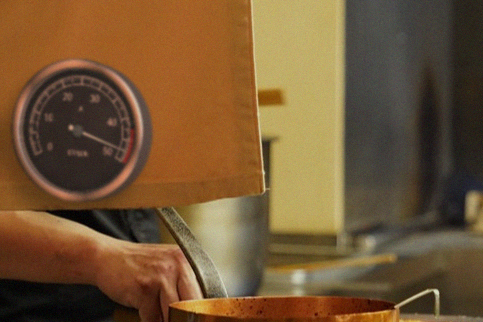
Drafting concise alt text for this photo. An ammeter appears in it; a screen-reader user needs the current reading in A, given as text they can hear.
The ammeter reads 47.5 A
